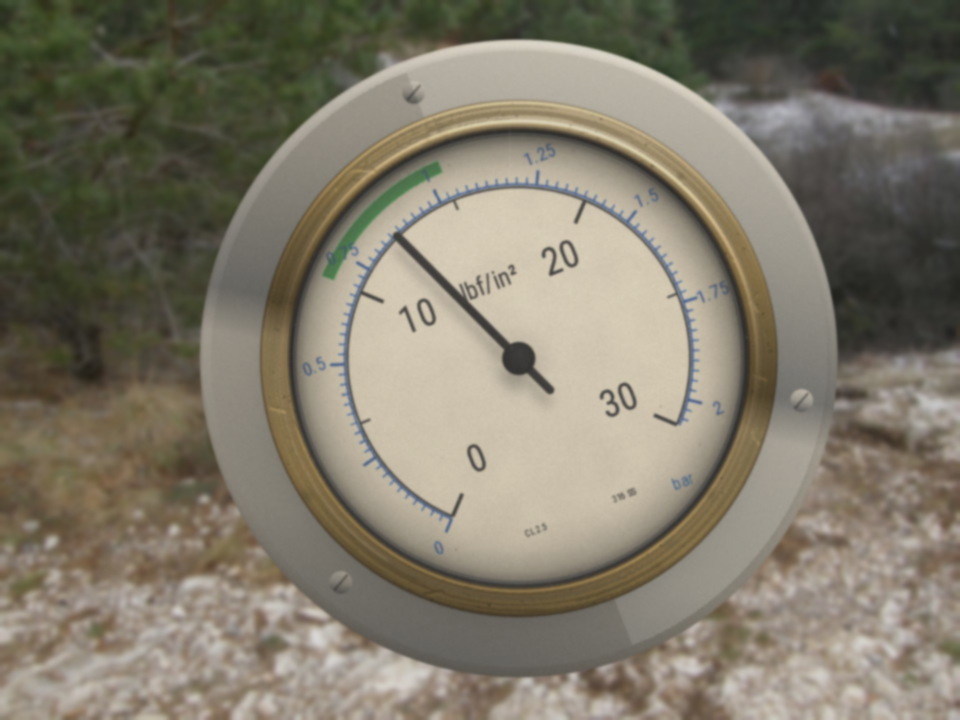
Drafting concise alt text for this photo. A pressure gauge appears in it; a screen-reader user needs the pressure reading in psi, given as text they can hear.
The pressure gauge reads 12.5 psi
